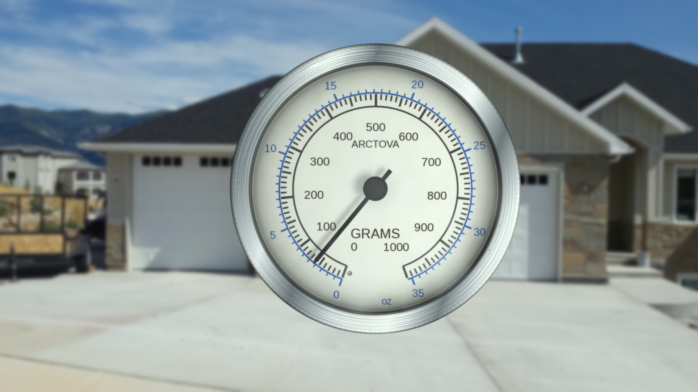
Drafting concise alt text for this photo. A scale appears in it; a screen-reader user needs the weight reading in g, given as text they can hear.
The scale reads 60 g
